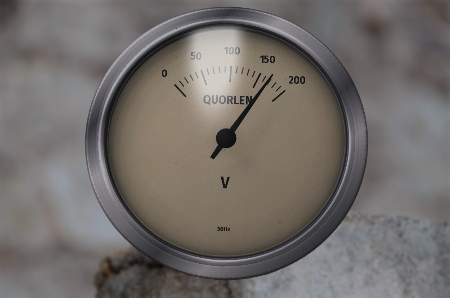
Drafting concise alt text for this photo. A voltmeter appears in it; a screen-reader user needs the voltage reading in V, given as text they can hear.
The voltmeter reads 170 V
